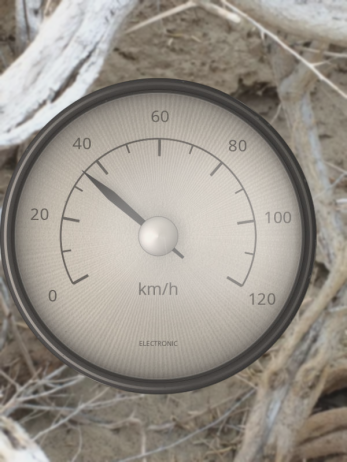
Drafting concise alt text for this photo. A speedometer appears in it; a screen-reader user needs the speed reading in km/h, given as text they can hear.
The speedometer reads 35 km/h
